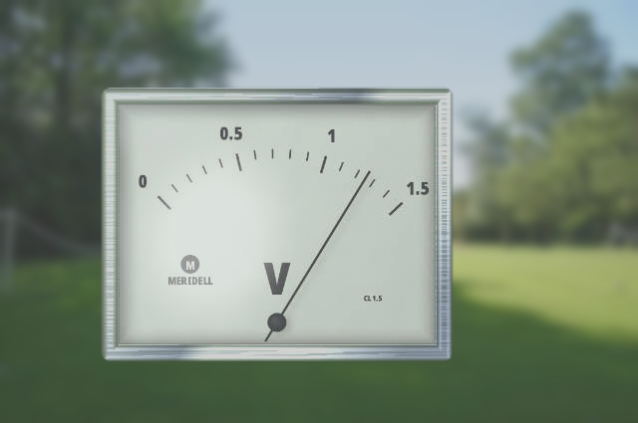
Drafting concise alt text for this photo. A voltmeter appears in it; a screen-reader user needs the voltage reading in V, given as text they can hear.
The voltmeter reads 1.25 V
